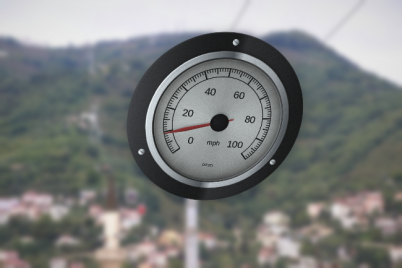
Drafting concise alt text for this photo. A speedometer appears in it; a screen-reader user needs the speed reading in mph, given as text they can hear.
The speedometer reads 10 mph
